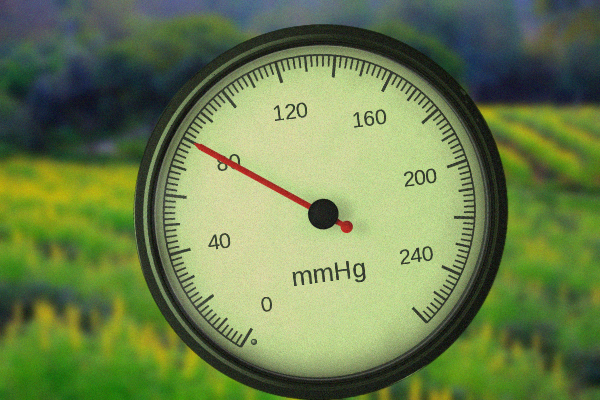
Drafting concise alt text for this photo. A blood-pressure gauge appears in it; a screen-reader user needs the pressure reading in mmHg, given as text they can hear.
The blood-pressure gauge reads 80 mmHg
